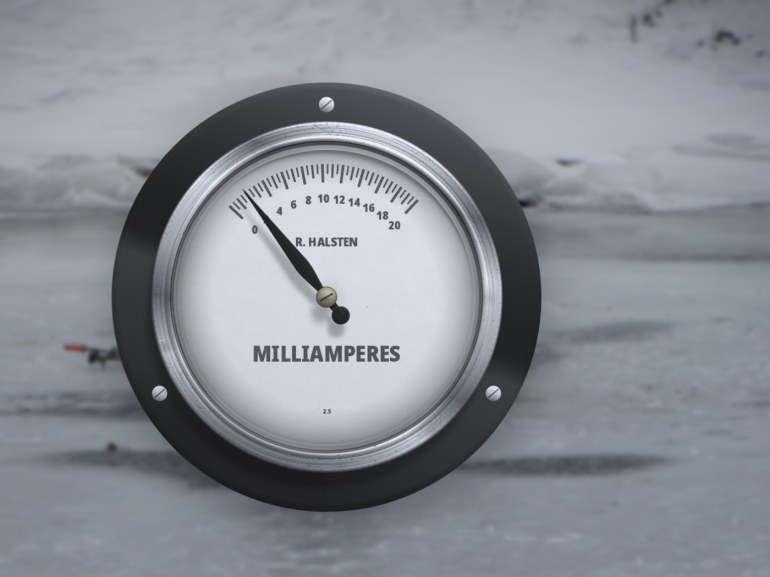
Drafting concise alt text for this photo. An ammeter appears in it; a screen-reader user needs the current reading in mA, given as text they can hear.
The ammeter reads 2 mA
